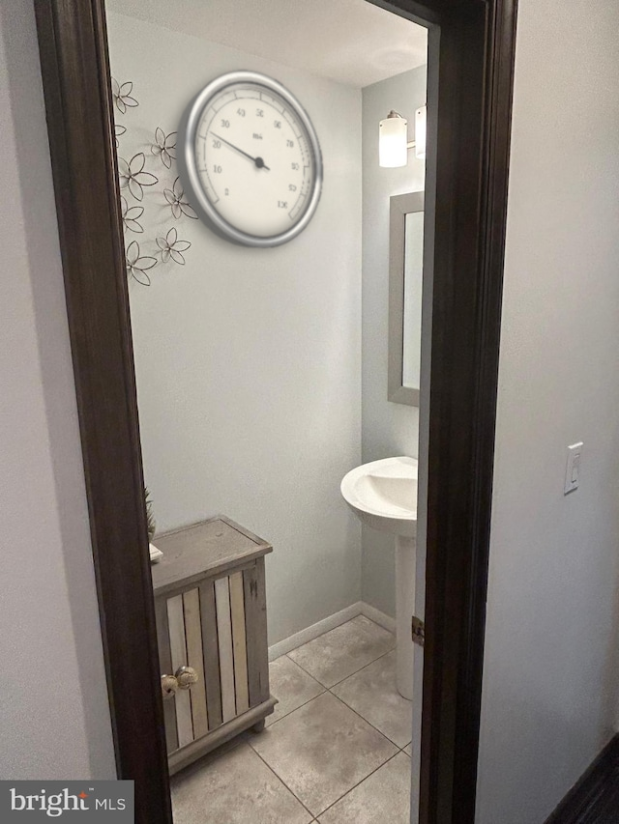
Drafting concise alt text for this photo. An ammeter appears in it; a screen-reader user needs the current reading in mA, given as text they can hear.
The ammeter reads 22.5 mA
